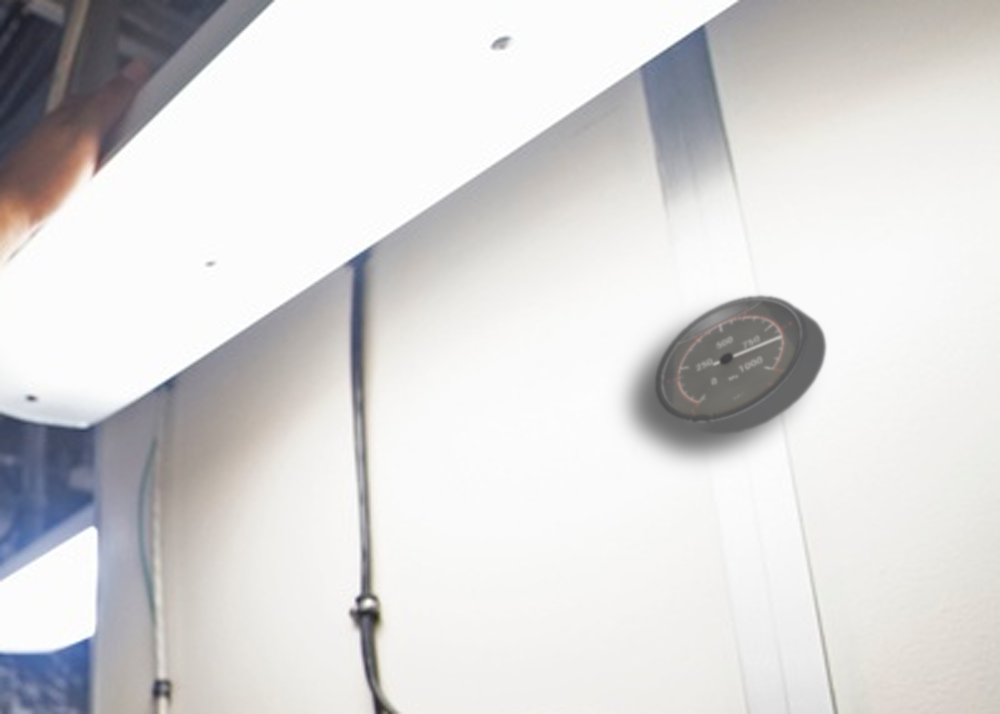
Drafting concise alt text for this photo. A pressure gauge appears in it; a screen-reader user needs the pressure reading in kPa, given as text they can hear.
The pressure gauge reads 850 kPa
